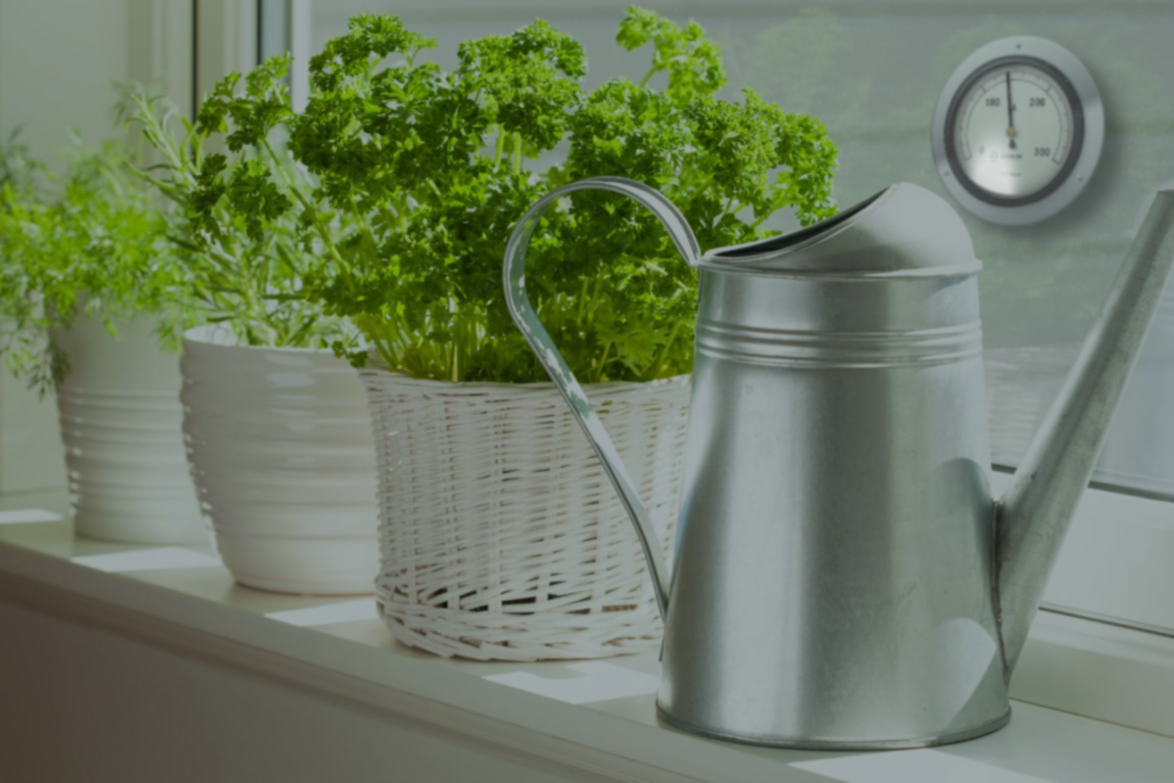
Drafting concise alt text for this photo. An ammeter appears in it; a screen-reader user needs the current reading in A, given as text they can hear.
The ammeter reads 140 A
